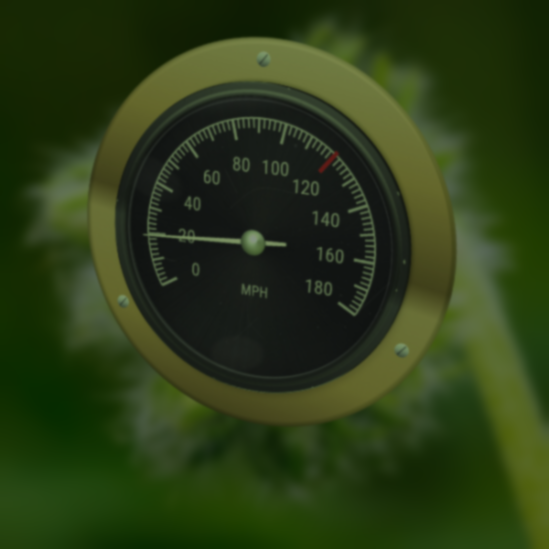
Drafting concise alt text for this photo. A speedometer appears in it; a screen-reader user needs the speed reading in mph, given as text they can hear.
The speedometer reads 20 mph
